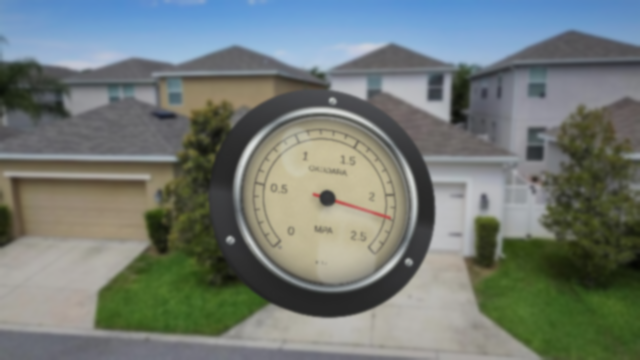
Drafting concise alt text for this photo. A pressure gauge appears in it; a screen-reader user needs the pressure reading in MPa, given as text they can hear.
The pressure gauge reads 2.2 MPa
